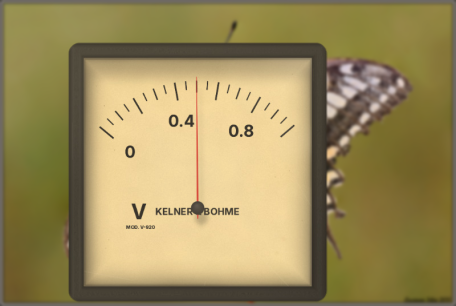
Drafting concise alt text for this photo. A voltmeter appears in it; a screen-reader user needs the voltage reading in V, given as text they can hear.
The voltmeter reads 0.5 V
